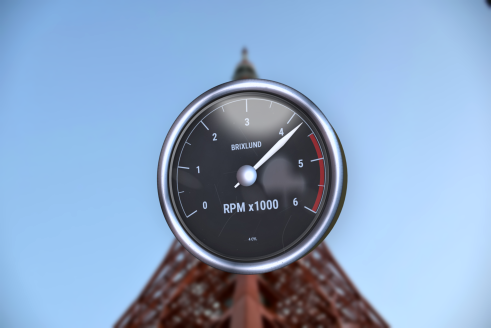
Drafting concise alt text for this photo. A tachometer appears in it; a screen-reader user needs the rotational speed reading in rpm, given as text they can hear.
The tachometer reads 4250 rpm
